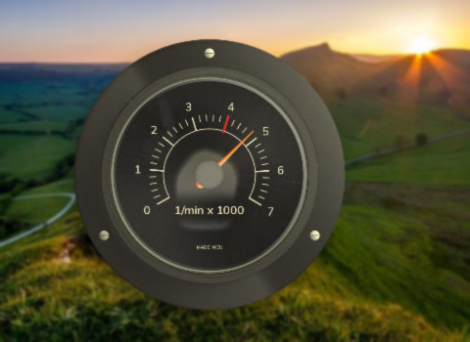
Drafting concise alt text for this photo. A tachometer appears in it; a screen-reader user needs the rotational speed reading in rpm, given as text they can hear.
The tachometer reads 4800 rpm
